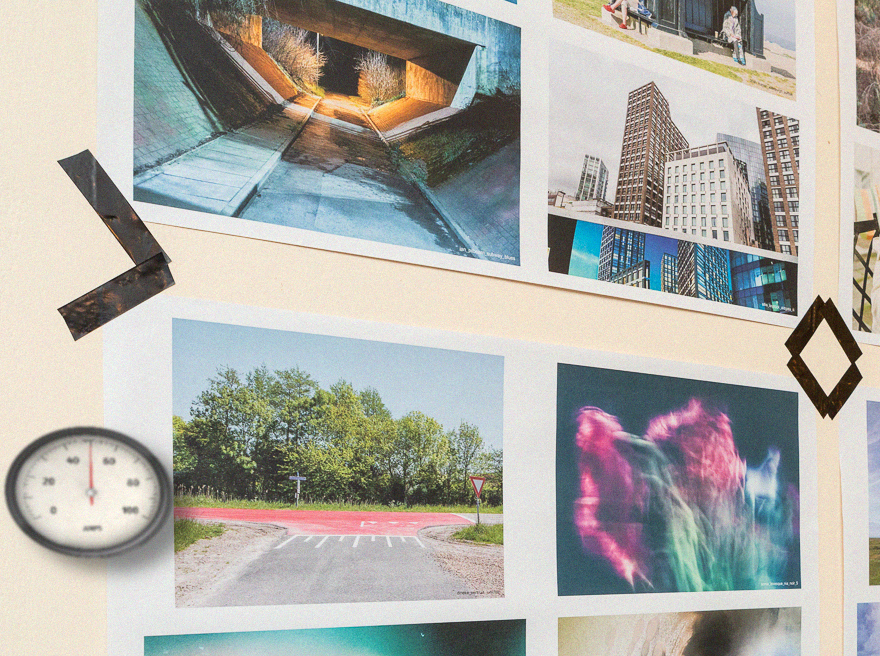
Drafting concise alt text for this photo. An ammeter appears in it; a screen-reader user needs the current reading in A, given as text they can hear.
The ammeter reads 50 A
